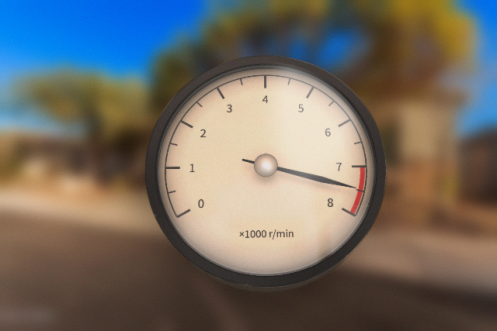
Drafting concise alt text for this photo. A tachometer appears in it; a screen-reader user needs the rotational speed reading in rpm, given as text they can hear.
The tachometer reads 7500 rpm
